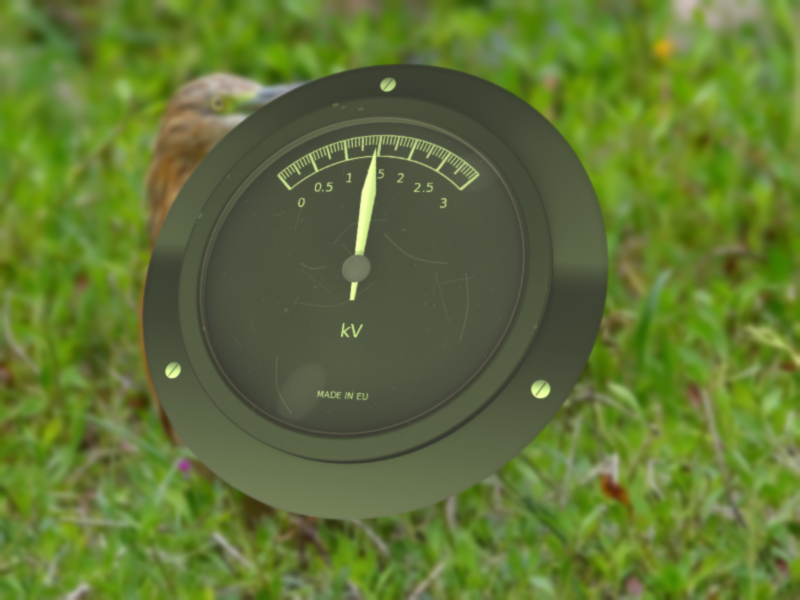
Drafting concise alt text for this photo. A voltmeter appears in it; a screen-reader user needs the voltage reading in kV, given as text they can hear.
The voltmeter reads 1.5 kV
